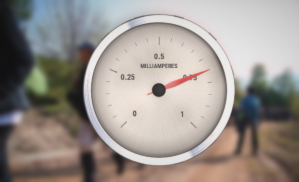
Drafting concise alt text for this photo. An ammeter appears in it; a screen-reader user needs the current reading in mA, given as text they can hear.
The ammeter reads 0.75 mA
